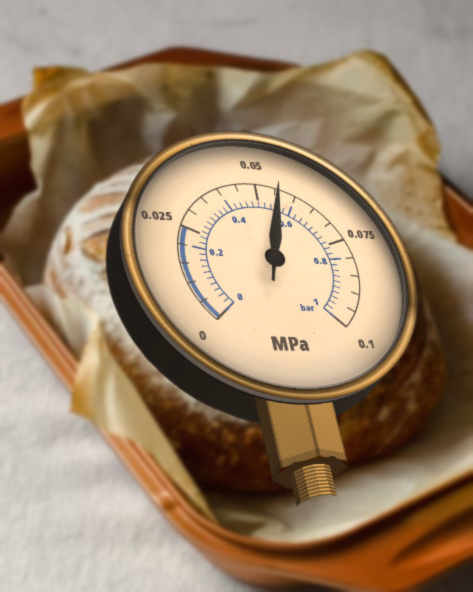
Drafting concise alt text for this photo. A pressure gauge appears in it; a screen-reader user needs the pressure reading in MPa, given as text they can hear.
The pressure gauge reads 0.055 MPa
